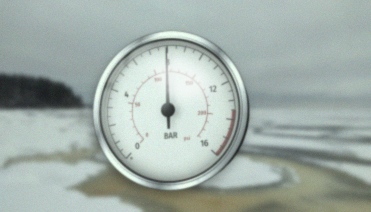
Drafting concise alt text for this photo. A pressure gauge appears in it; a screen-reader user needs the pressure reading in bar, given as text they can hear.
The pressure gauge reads 8 bar
